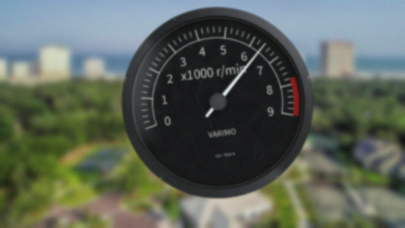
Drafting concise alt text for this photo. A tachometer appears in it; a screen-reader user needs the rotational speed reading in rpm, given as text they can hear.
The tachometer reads 6400 rpm
